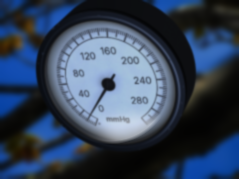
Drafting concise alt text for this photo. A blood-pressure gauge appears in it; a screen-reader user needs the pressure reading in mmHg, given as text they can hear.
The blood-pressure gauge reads 10 mmHg
